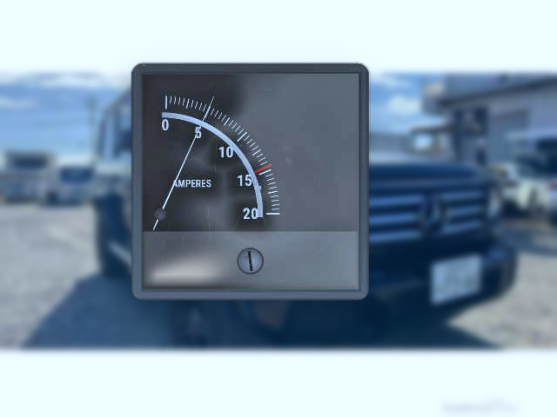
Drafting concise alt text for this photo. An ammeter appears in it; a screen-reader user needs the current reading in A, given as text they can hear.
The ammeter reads 5 A
